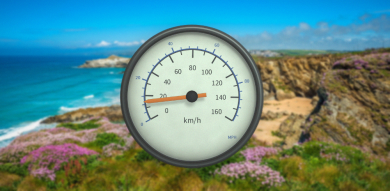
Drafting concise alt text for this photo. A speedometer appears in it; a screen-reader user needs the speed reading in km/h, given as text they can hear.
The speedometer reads 15 km/h
